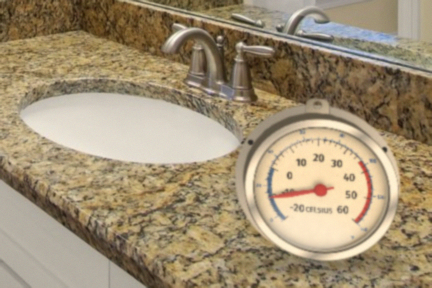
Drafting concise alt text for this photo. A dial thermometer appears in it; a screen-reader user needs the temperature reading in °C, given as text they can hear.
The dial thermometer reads -10 °C
